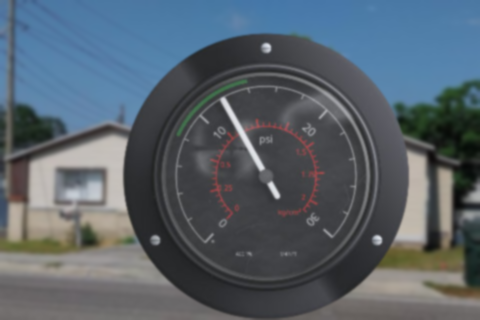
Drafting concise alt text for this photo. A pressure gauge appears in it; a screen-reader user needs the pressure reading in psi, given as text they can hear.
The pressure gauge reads 12 psi
